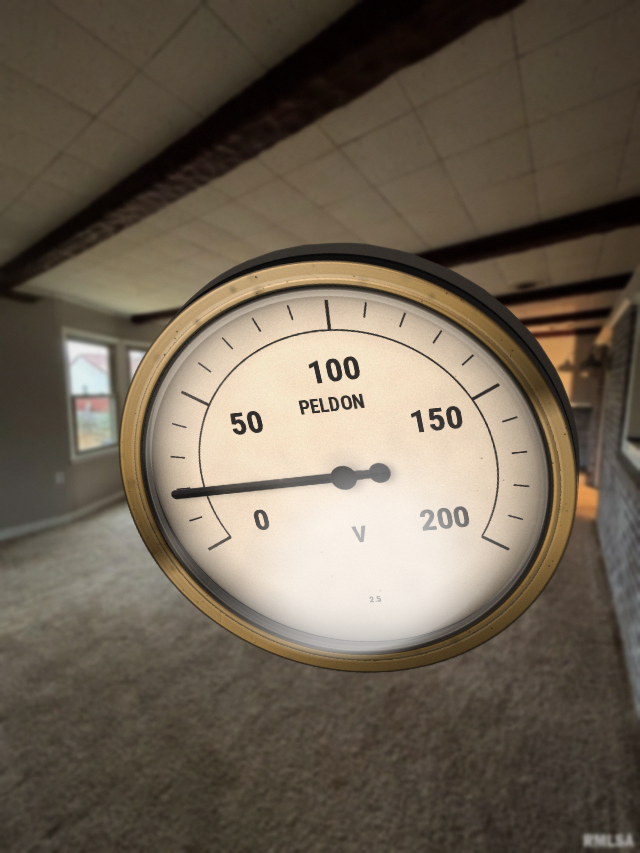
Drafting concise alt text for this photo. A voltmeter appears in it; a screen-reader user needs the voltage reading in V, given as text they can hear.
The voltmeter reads 20 V
